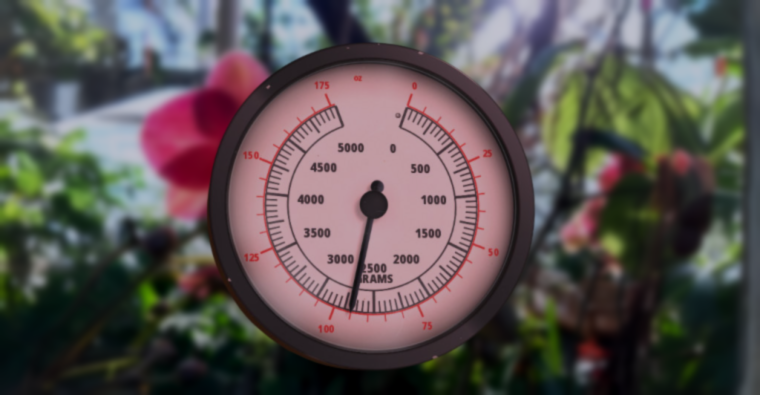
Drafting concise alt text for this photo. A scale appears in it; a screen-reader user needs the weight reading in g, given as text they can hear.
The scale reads 2700 g
